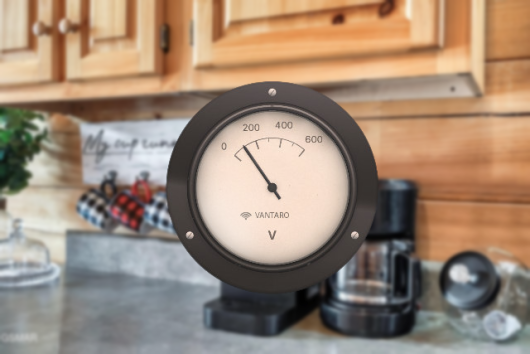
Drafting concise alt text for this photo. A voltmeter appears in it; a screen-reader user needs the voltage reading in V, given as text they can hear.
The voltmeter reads 100 V
